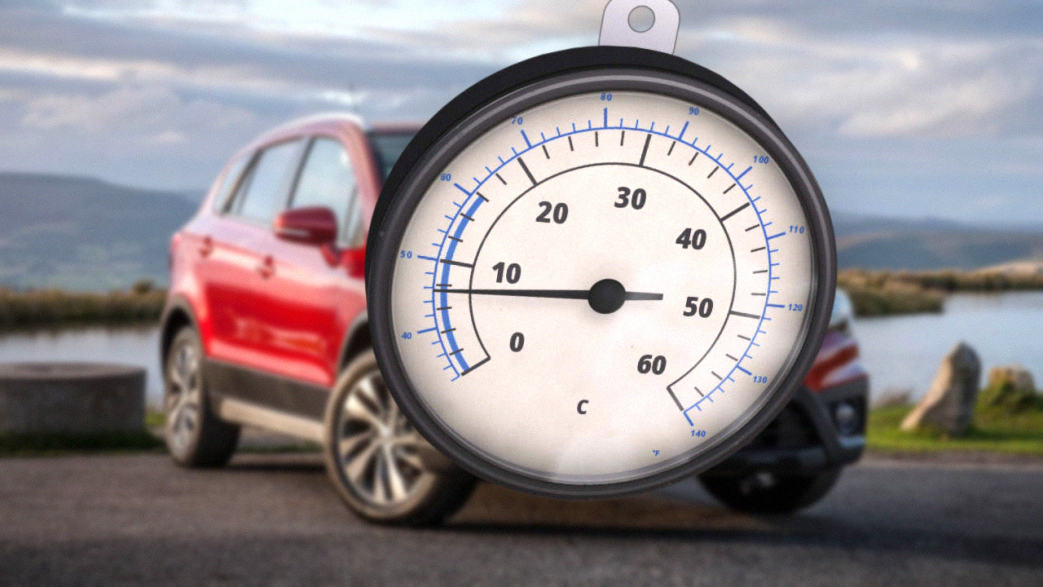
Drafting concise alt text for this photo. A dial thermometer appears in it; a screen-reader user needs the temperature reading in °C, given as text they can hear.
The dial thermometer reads 8 °C
